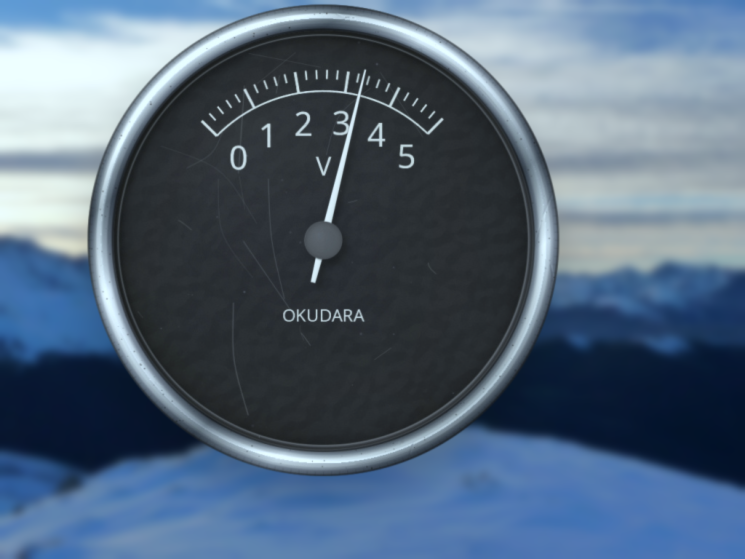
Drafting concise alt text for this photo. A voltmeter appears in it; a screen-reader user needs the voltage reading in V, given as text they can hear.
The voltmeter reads 3.3 V
